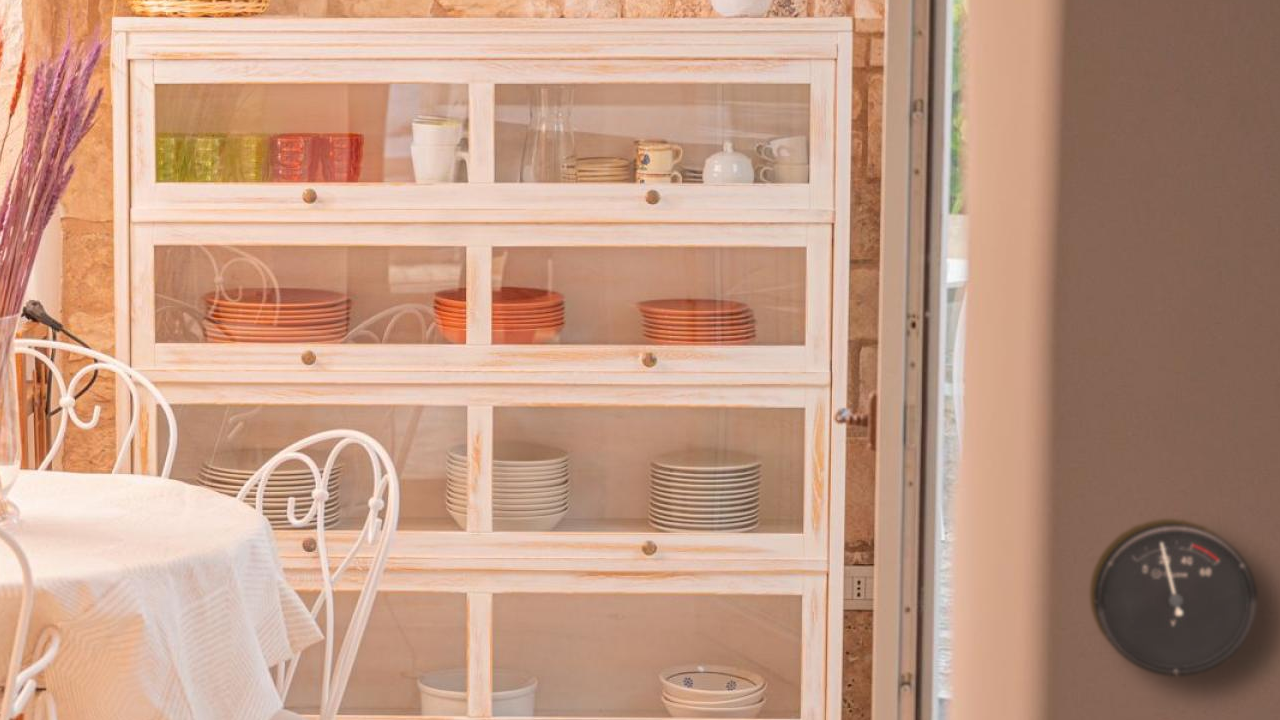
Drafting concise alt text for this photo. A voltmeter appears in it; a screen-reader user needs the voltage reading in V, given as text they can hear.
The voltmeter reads 20 V
